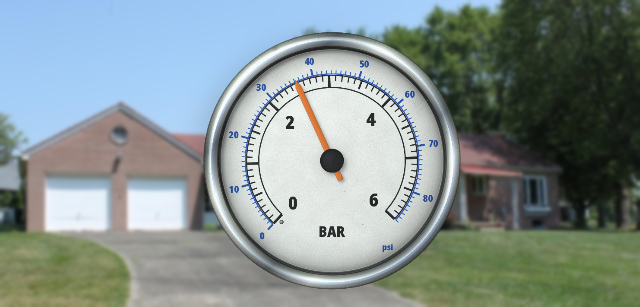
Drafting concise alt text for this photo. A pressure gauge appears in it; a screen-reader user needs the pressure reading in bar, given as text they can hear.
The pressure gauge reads 2.5 bar
